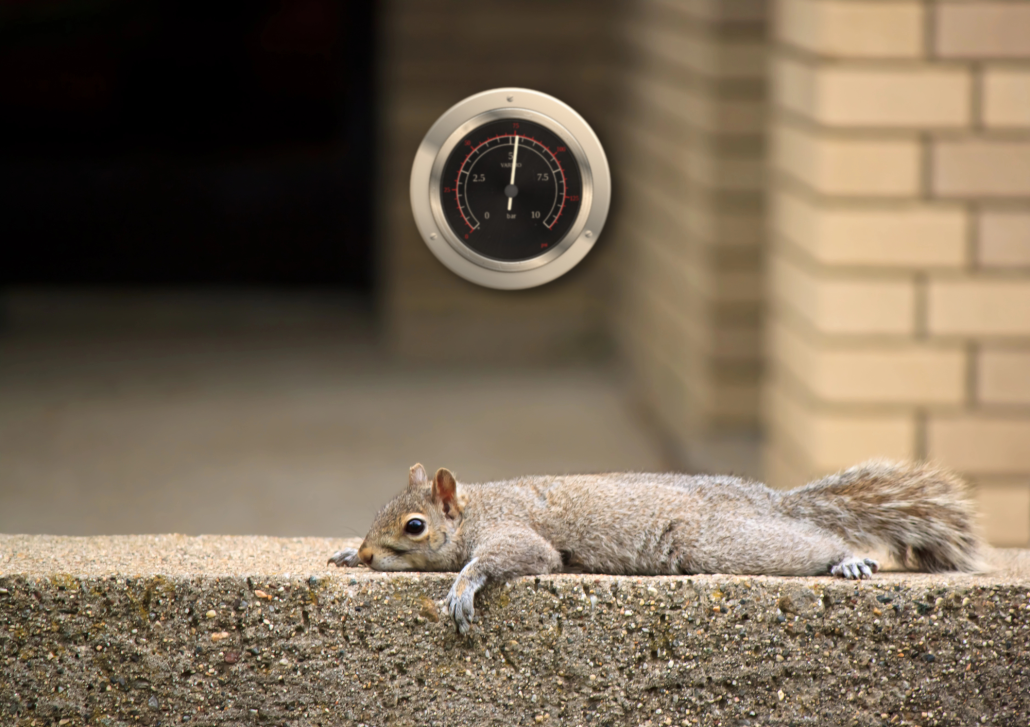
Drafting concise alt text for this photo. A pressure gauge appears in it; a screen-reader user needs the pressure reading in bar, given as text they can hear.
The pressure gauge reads 5.25 bar
